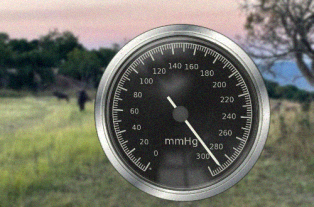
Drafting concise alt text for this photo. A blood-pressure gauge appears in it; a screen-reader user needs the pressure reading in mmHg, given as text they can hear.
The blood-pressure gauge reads 290 mmHg
